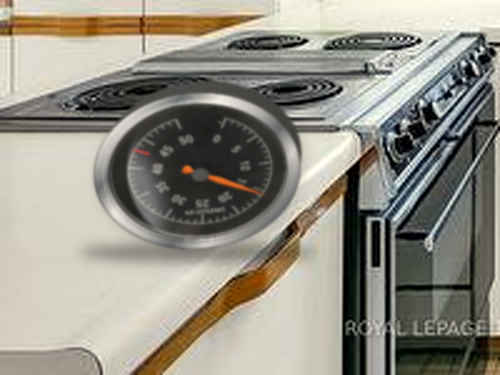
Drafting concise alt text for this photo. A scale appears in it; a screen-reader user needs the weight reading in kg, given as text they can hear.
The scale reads 15 kg
